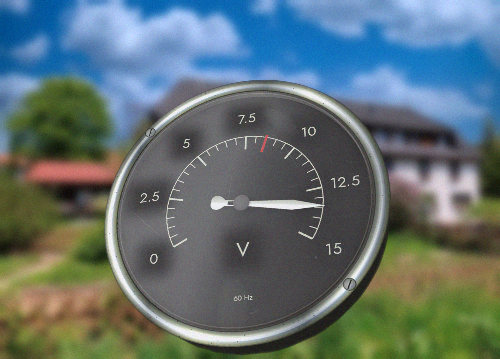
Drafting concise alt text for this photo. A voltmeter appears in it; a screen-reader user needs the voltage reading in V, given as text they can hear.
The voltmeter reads 13.5 V
